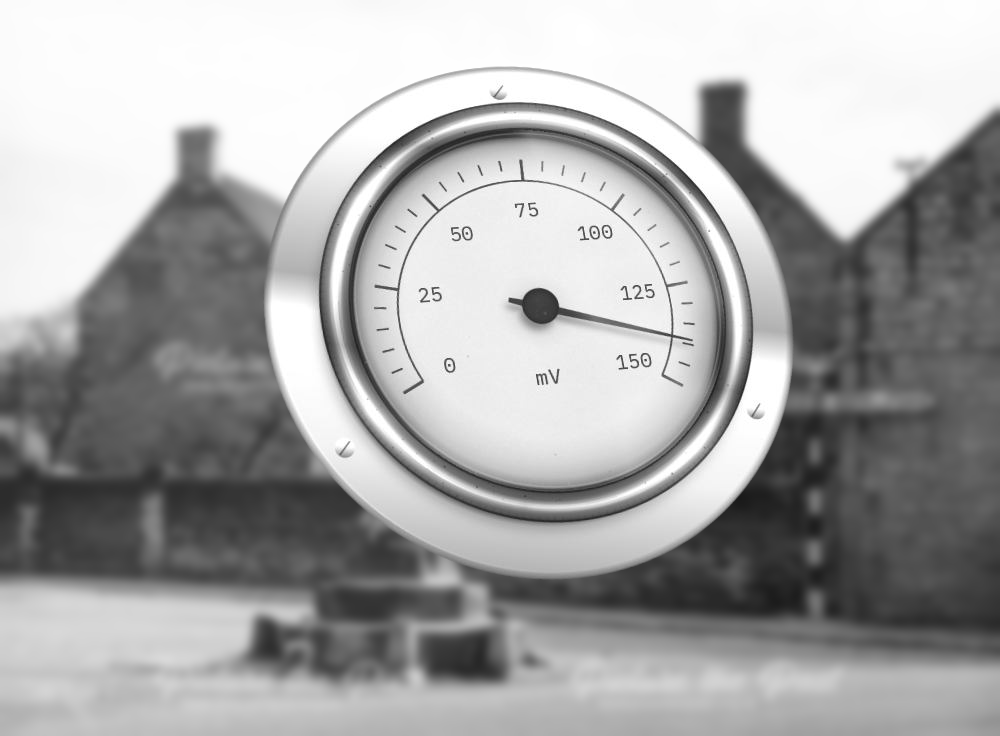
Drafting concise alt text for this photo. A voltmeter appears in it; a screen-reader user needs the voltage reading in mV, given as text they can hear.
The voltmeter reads 140 mV
